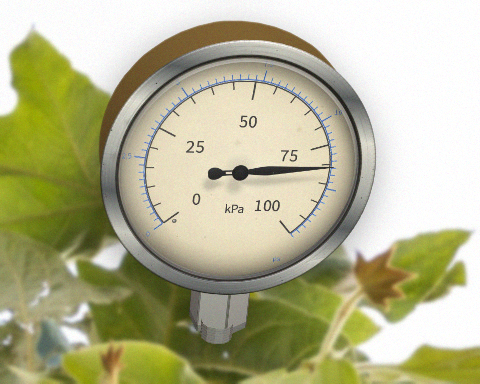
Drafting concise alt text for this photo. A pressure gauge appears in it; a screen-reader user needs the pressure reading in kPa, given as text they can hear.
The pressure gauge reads 80 kPa
